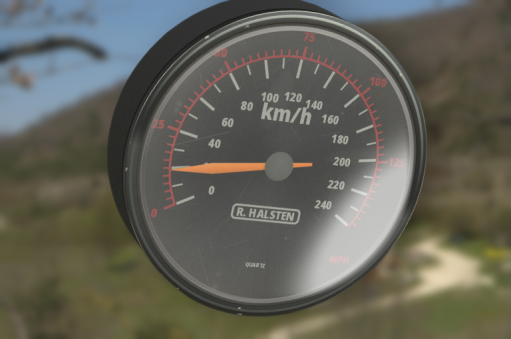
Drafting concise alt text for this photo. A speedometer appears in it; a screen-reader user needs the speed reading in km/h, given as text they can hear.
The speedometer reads 20 km/h
